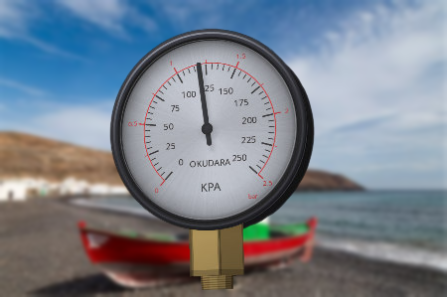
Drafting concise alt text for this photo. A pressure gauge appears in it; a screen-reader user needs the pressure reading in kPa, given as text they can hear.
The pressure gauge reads 120 kPa
